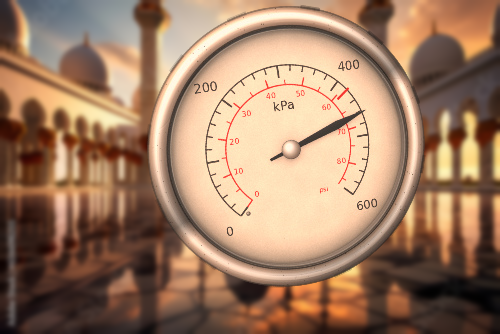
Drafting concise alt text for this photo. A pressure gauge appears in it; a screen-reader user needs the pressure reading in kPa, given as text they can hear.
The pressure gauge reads 460 kPa
